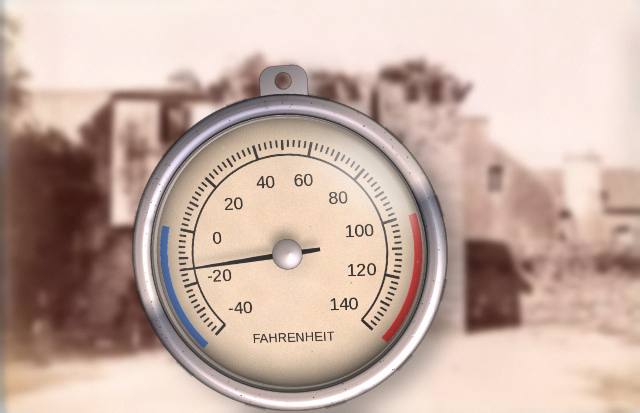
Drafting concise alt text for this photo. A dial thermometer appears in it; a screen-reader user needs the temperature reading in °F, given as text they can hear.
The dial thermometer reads -14 °F
